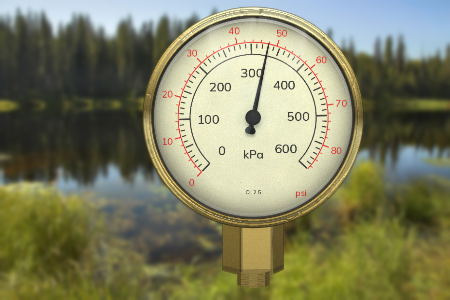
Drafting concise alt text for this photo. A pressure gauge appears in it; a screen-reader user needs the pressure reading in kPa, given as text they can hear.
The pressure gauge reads 330 kPa
